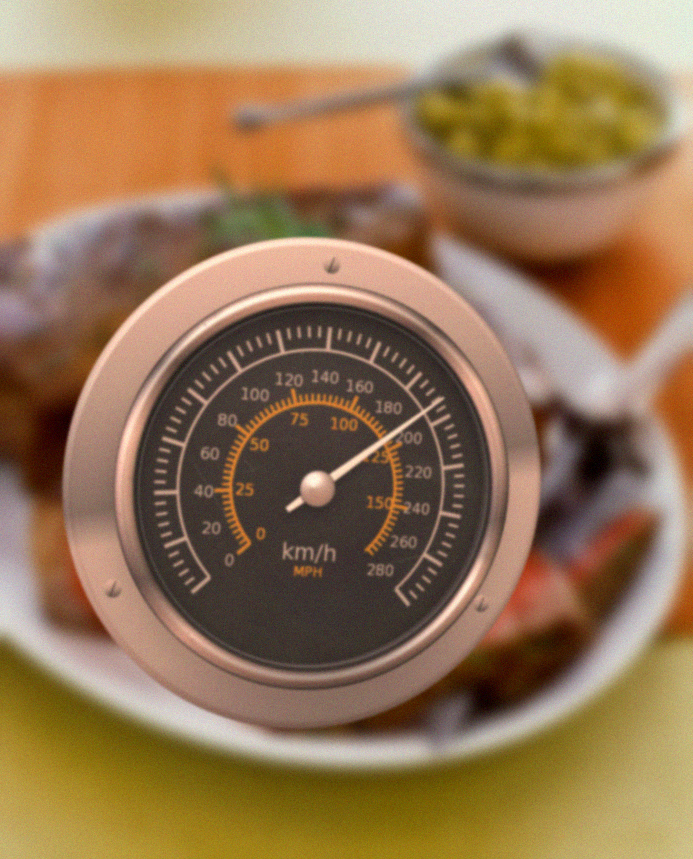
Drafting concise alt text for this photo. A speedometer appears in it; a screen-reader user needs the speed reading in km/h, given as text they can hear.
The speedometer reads 192 km/h
